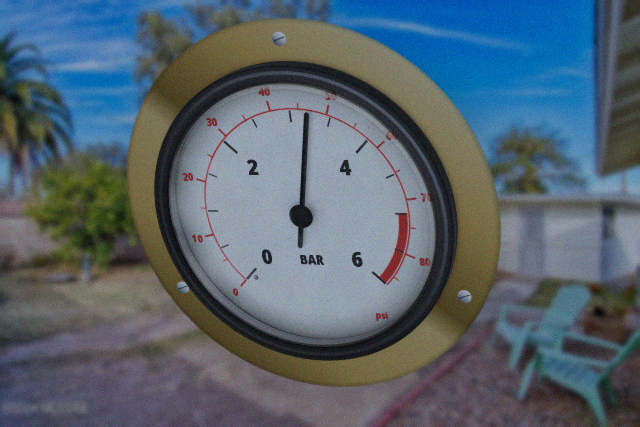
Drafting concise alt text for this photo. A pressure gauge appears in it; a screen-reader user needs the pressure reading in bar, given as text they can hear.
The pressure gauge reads 3.25 bar
